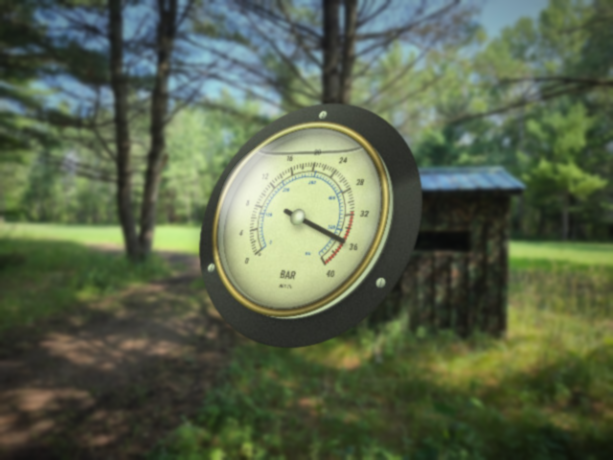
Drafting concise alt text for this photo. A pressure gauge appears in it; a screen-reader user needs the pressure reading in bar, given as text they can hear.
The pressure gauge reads 36 bar
